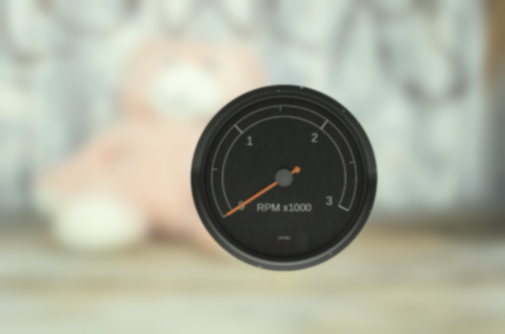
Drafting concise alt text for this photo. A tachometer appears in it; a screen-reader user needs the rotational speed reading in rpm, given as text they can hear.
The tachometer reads 0 rpm
